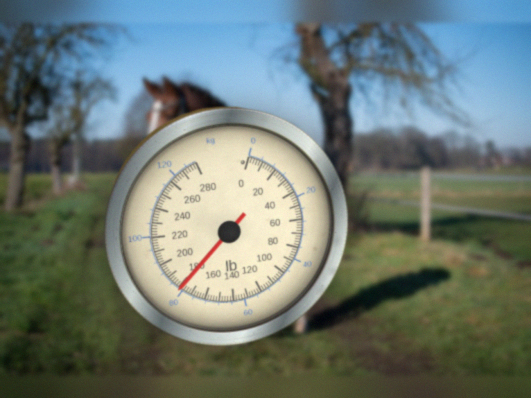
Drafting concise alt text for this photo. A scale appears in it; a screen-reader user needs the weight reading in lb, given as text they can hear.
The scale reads 180 lb
